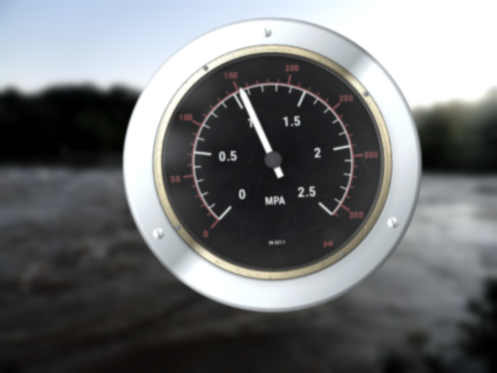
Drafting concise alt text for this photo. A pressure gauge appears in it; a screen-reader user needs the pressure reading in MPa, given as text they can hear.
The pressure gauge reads 1.05 MPa
